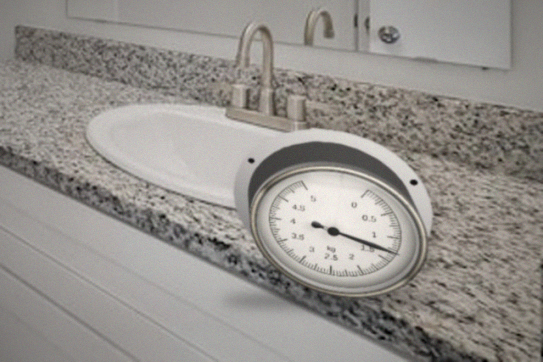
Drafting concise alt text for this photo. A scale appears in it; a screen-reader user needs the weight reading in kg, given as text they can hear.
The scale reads 1.25 kg
